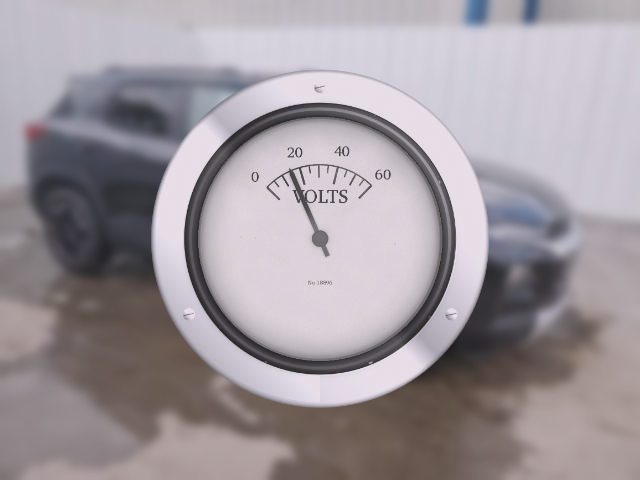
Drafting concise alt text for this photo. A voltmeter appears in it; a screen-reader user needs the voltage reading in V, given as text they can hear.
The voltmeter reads 15 V
